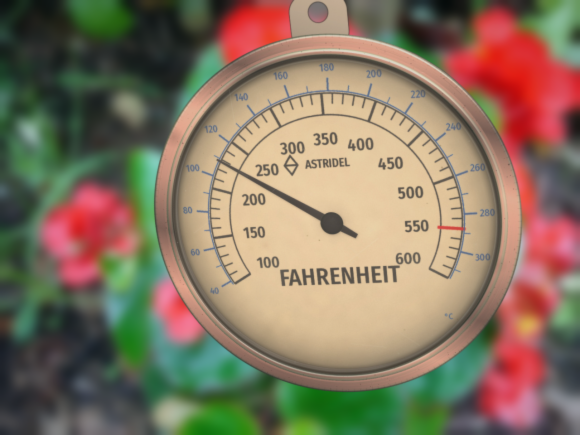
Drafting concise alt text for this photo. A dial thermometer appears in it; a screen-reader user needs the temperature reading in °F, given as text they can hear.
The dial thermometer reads 230 °F
